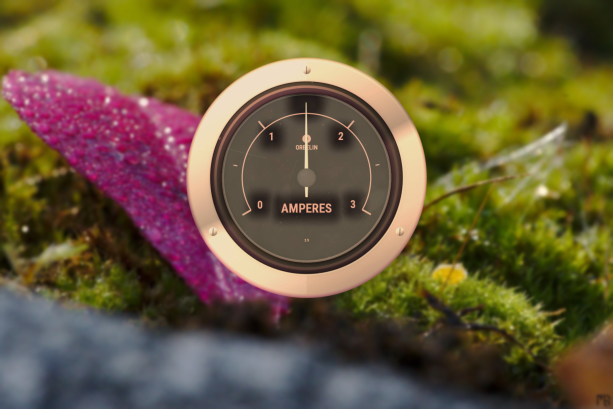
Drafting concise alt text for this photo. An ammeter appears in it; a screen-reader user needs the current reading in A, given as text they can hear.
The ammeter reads 1.5 A
